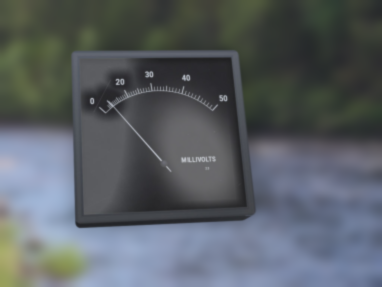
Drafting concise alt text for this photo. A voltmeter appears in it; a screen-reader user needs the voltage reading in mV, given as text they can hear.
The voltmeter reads 10 mV
